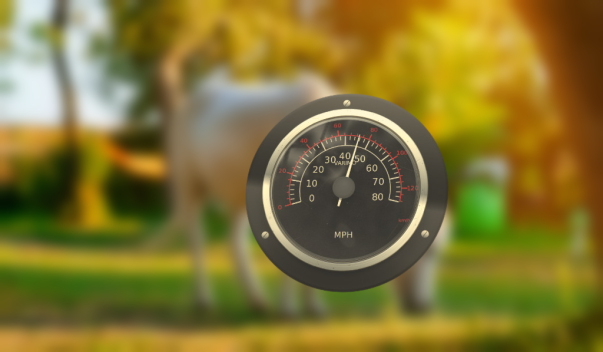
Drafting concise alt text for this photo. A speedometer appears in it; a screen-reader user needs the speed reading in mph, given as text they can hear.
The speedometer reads 46 mph
